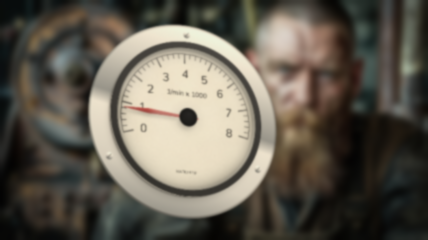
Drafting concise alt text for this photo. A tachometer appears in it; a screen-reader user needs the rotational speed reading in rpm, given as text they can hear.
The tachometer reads 800 rpm
